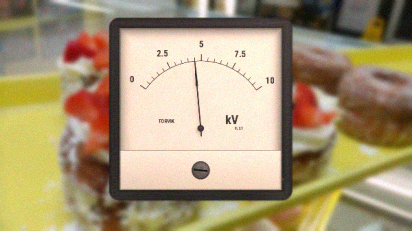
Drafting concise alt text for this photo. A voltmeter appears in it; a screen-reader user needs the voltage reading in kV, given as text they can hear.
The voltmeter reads 4.5 kV
